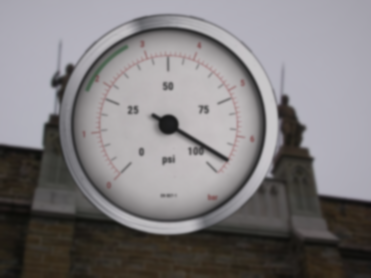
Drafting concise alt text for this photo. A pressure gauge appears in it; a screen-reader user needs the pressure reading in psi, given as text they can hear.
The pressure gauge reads 95 psi
